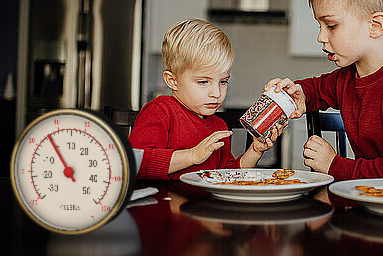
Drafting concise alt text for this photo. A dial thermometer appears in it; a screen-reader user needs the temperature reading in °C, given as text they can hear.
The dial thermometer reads 0 °C
